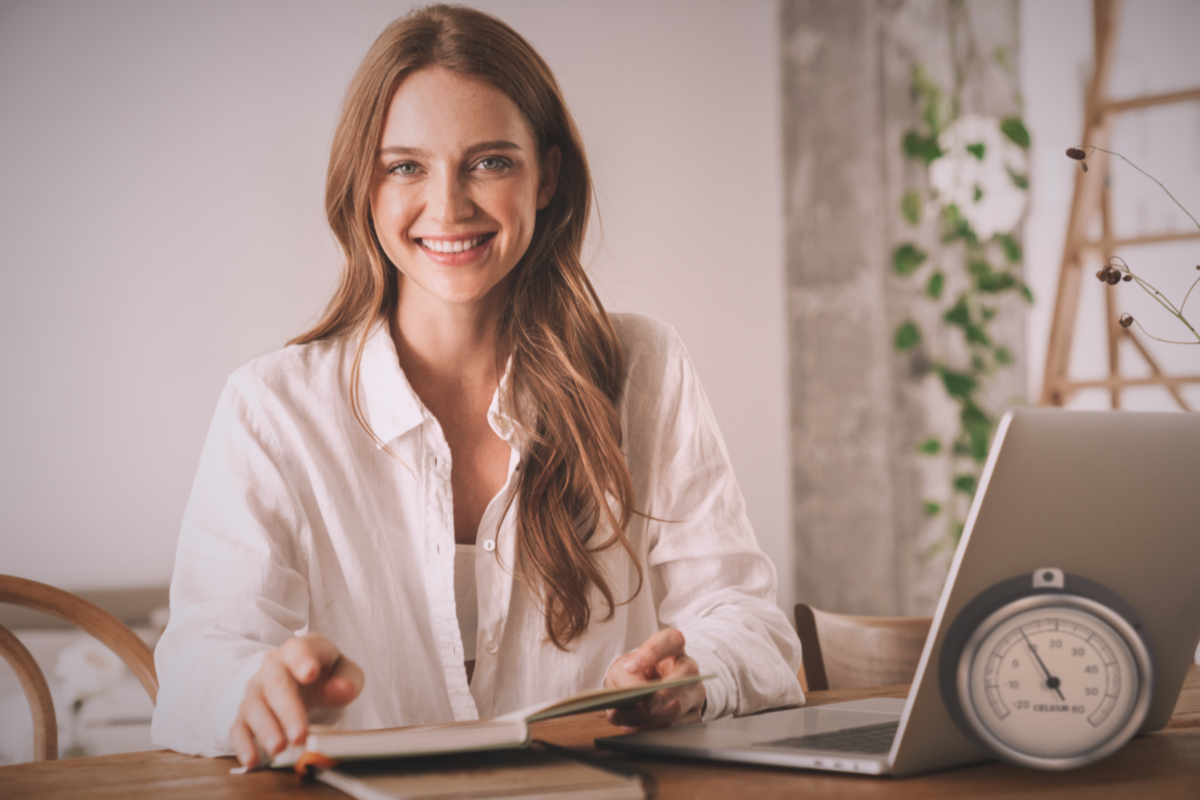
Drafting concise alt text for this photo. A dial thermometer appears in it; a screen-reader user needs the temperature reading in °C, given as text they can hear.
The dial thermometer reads 10 °C
